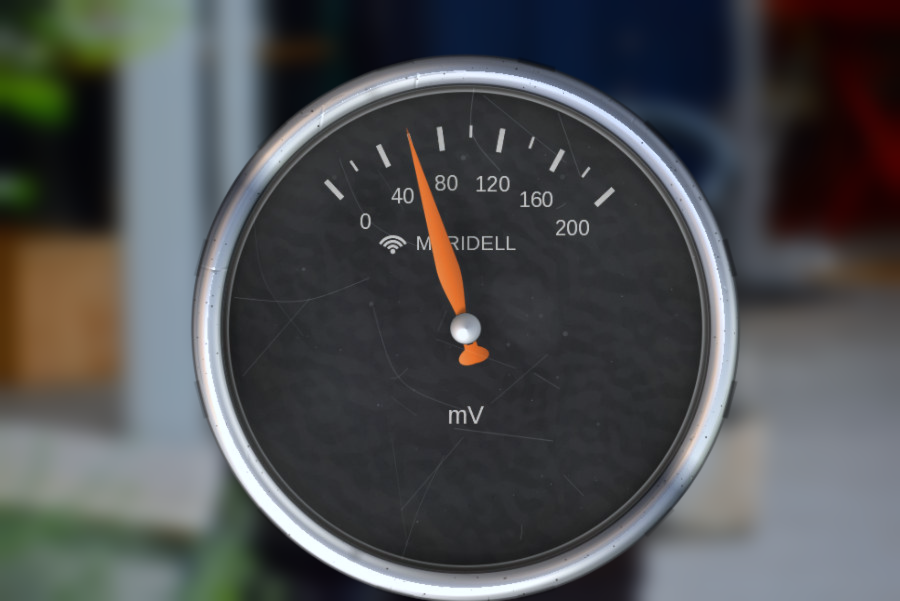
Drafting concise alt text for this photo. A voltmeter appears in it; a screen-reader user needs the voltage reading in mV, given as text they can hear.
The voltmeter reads 60 mV
